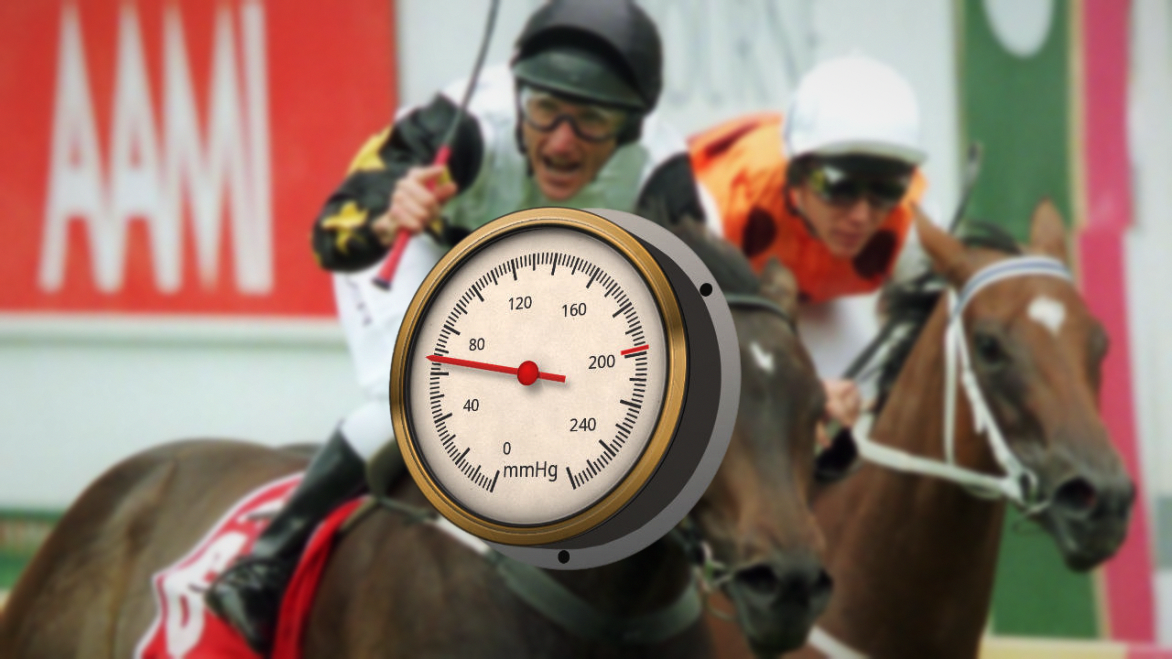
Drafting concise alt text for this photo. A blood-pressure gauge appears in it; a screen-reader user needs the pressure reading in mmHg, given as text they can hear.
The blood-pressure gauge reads 66 mmHg
